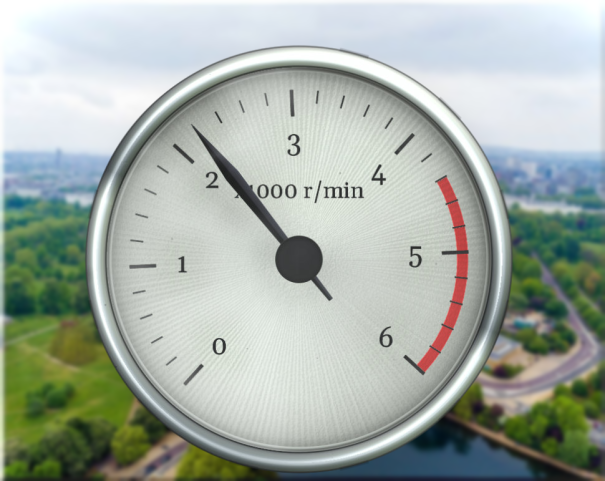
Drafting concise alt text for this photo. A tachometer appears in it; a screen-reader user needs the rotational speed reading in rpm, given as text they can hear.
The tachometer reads 2200 rpm
